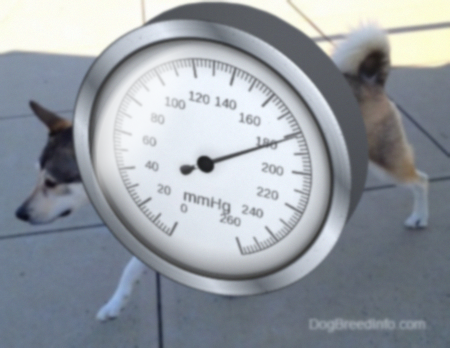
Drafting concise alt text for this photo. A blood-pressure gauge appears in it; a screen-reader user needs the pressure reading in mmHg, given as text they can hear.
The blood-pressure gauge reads 180 mmHg
